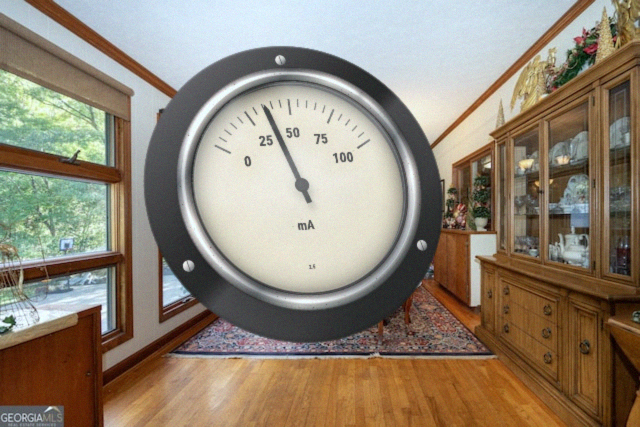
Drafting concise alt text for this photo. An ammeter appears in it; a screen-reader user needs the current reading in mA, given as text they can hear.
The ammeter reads 35 mA
